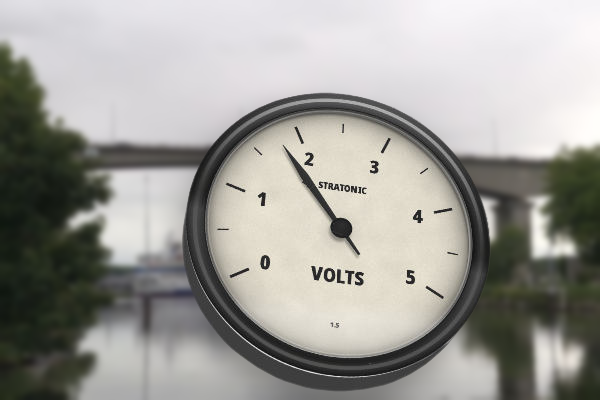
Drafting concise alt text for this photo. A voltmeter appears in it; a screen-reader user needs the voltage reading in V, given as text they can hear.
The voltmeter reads 1.75 V
